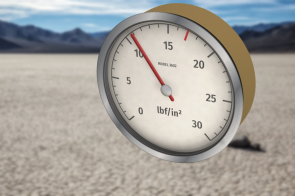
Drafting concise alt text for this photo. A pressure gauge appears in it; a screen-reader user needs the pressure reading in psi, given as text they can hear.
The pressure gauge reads 11 psi
